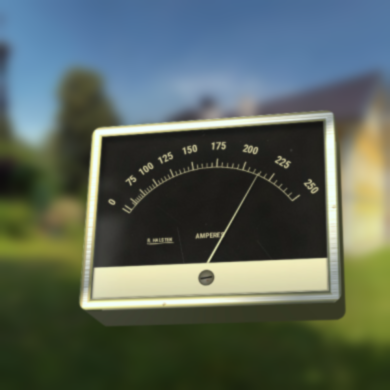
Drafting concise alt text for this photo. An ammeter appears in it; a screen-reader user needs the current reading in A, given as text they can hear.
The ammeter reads 215 A
